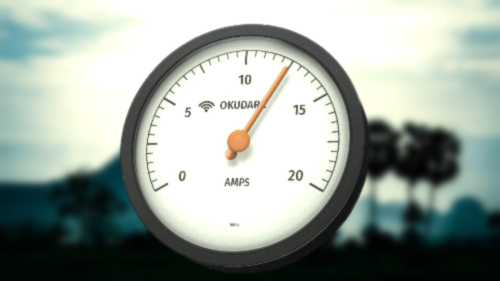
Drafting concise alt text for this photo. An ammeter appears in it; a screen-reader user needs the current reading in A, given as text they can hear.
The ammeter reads 12.5 A
